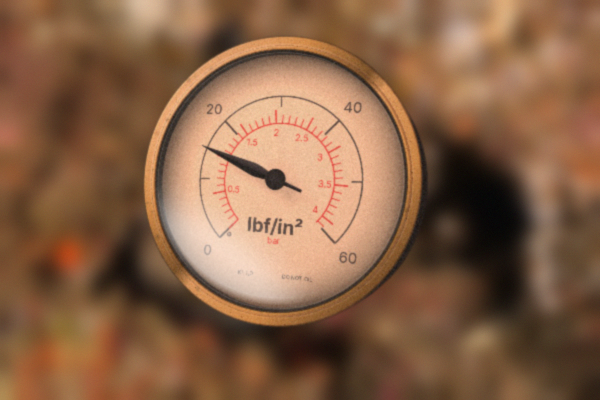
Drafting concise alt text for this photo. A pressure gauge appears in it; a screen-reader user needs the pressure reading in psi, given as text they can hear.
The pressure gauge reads 15 psi
